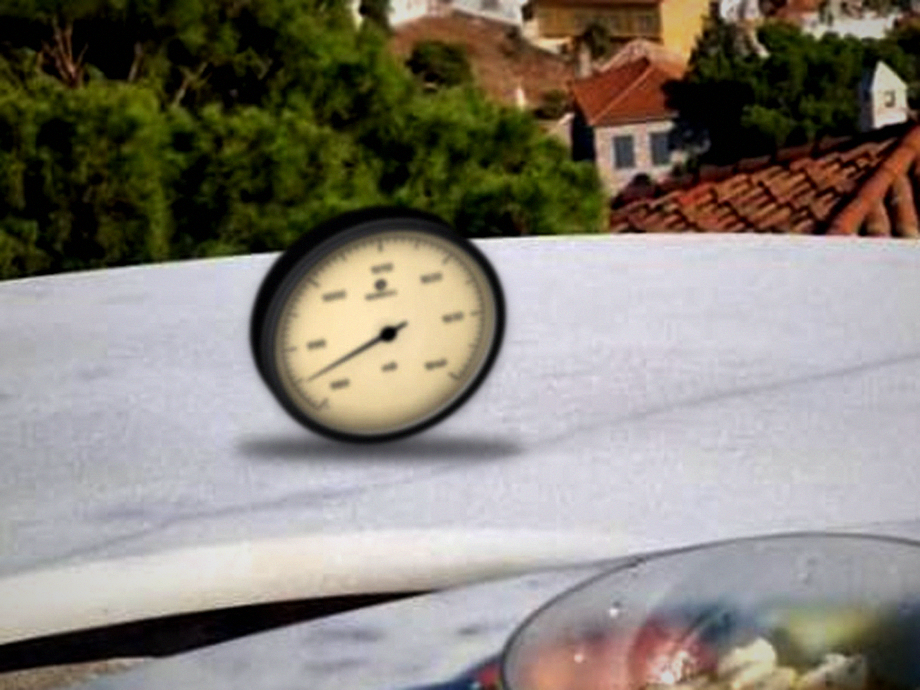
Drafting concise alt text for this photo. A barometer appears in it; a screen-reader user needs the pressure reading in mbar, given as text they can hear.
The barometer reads 985 mbar
